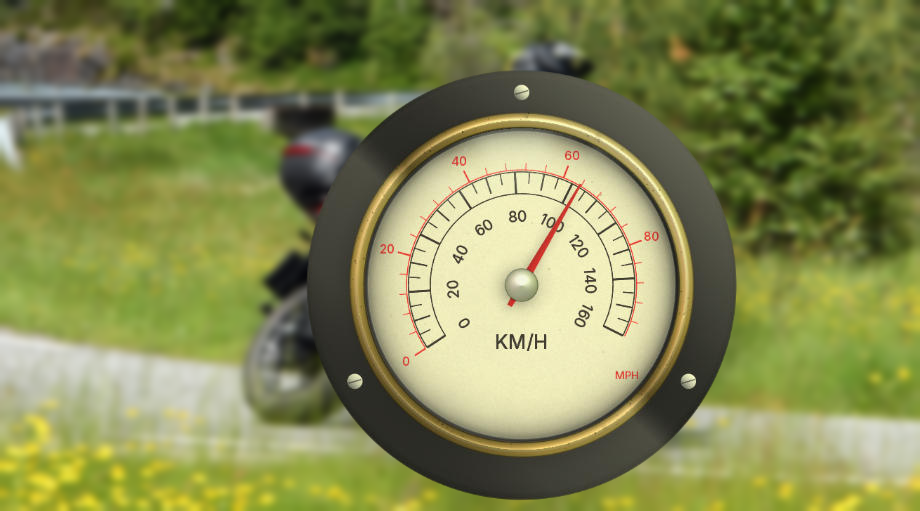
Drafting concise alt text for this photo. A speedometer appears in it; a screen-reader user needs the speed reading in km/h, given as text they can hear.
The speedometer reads 102.5 km/h
